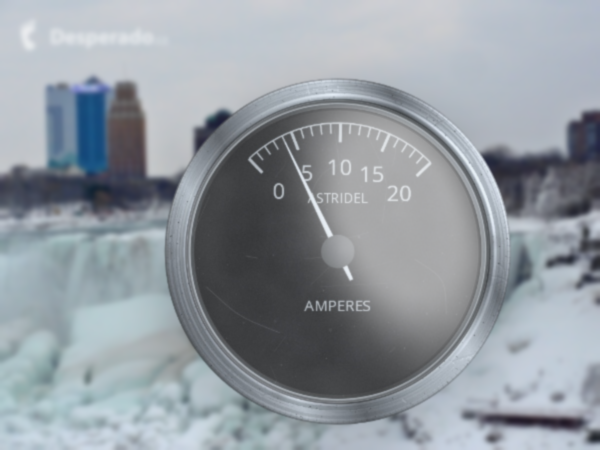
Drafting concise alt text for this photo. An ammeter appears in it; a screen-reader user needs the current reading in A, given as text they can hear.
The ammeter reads 4 A
